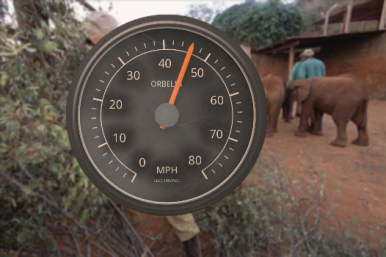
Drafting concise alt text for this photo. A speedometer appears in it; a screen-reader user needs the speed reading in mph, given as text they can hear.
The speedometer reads 46 mph
